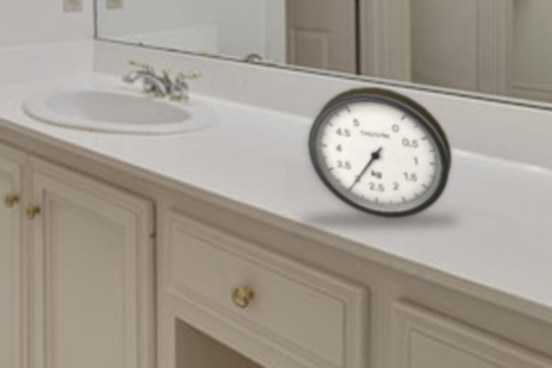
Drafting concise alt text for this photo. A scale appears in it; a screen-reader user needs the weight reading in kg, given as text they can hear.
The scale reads 3 kg
